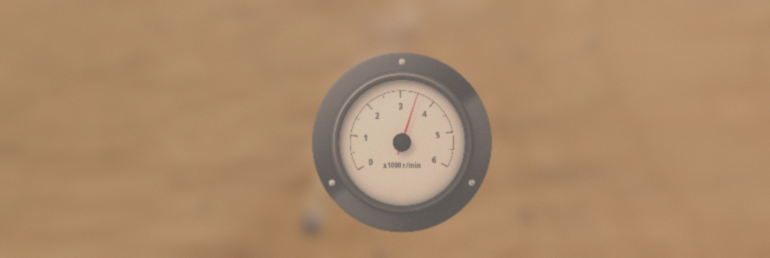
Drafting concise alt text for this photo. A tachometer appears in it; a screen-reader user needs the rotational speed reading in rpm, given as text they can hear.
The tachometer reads 3500 rpm
